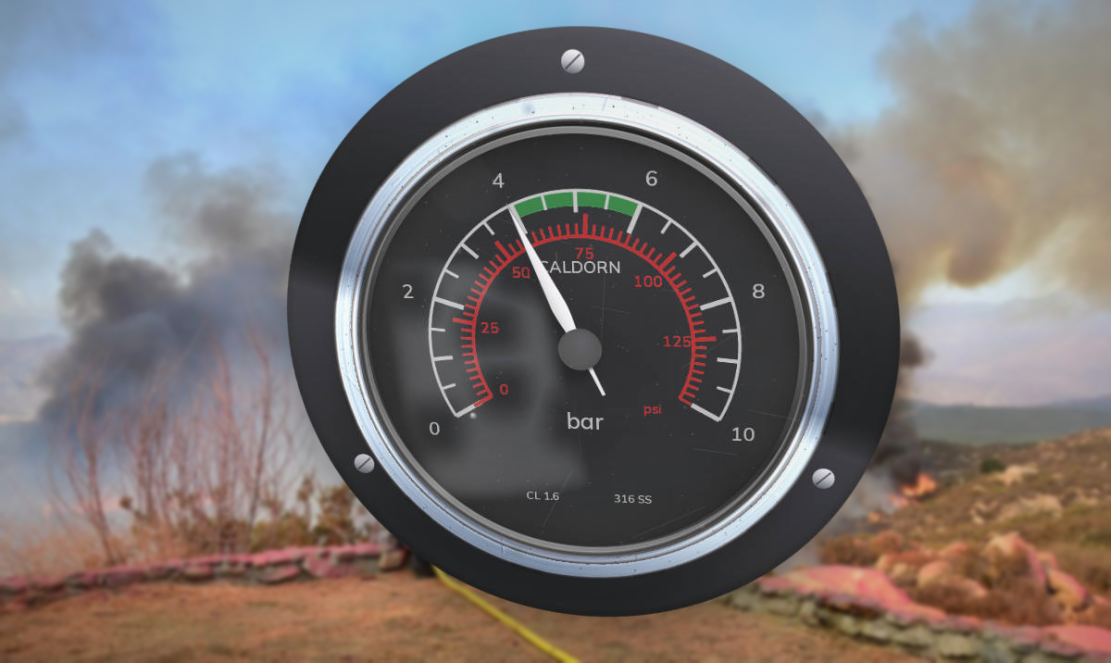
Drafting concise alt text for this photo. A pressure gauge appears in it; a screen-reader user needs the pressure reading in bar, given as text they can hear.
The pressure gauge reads 4 bar
